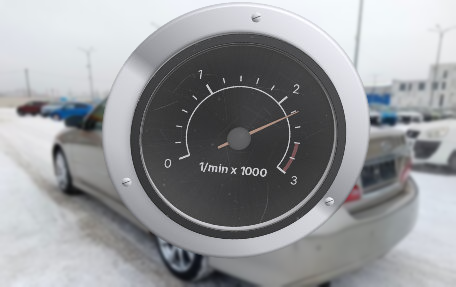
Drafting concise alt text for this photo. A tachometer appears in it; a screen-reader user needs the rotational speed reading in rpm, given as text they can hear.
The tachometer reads 2200 rpm
